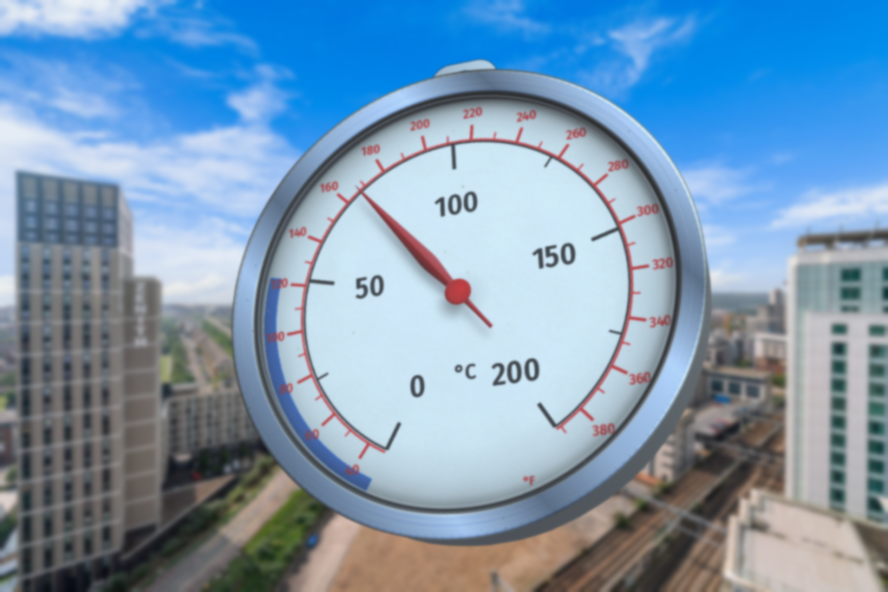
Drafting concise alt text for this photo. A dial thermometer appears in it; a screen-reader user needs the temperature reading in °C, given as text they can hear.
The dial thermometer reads 75 °C
